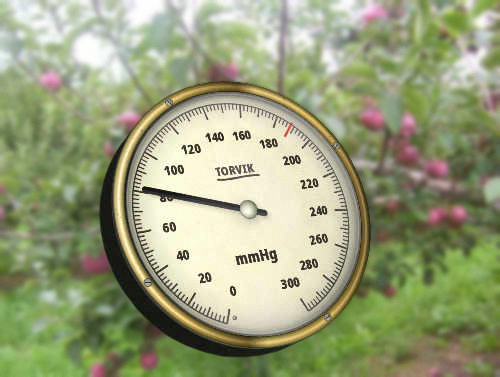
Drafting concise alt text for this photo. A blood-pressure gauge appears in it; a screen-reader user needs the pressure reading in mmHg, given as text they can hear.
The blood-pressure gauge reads 80 mmHg
